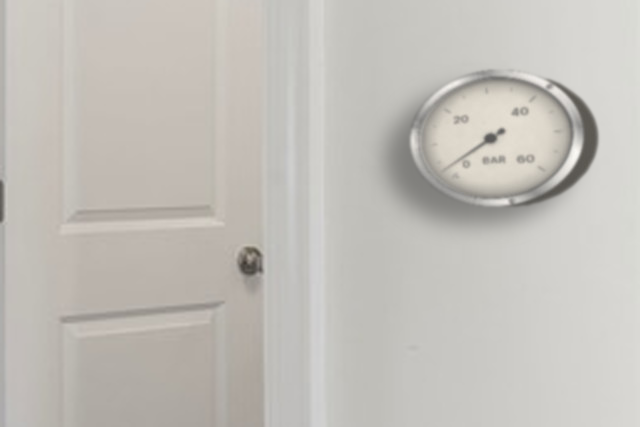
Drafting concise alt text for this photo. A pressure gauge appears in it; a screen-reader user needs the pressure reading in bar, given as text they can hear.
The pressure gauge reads 2.5 bar
